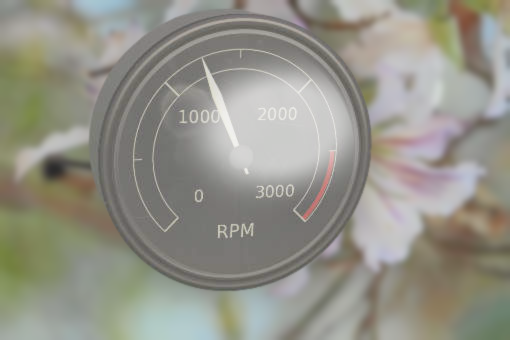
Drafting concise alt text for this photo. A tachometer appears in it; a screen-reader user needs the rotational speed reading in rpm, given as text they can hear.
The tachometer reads 1250 rpm
